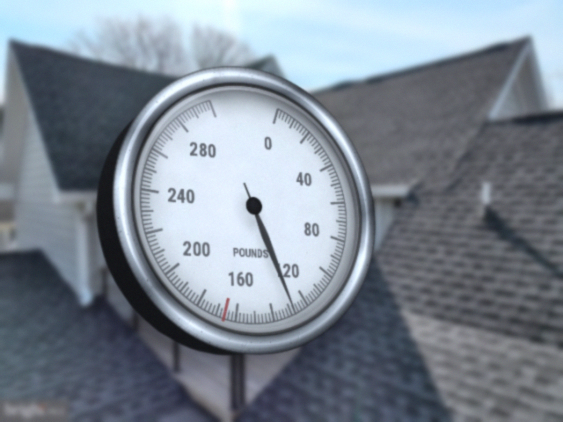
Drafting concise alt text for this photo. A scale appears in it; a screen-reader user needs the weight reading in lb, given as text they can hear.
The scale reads 130 lb
